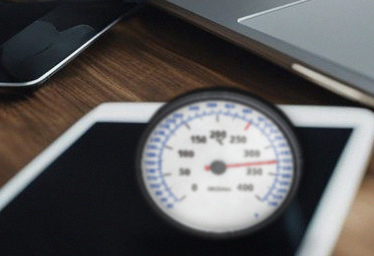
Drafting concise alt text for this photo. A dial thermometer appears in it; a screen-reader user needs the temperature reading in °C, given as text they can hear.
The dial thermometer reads 325 °C
